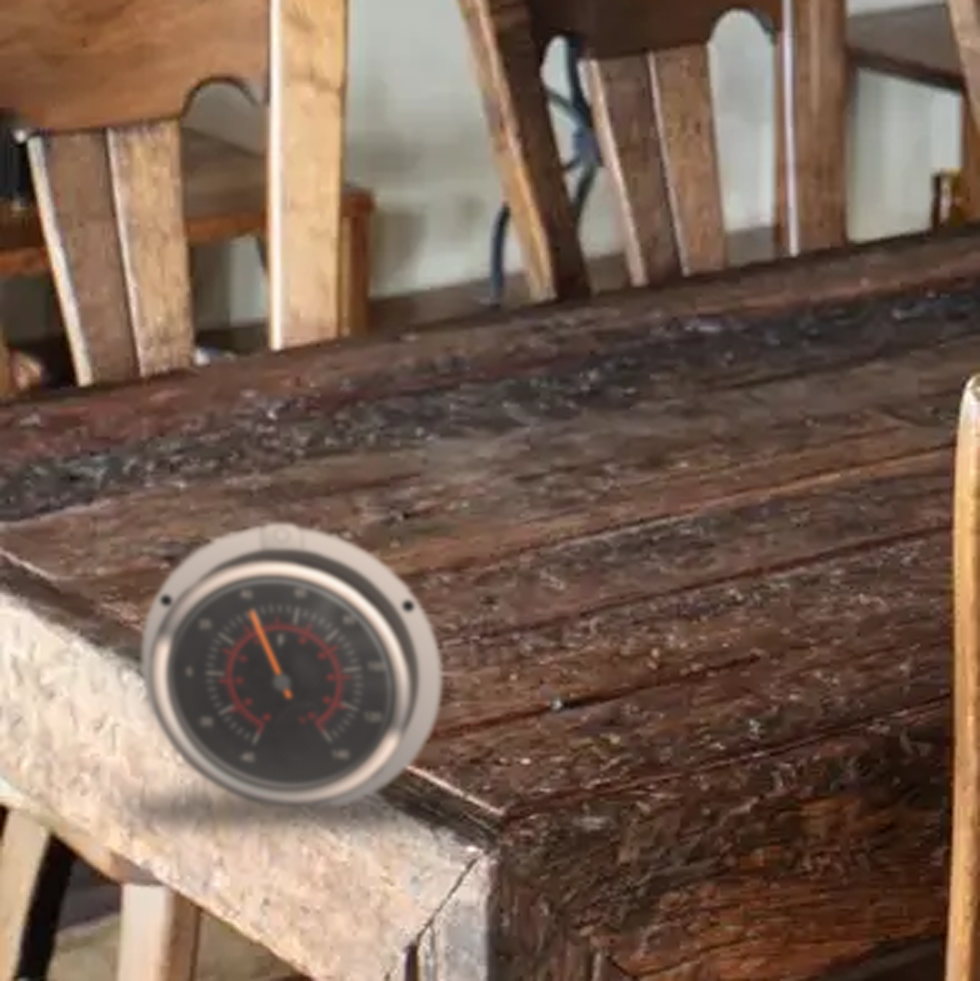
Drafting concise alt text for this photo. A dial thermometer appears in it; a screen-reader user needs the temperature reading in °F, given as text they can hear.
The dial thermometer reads 40 °F
